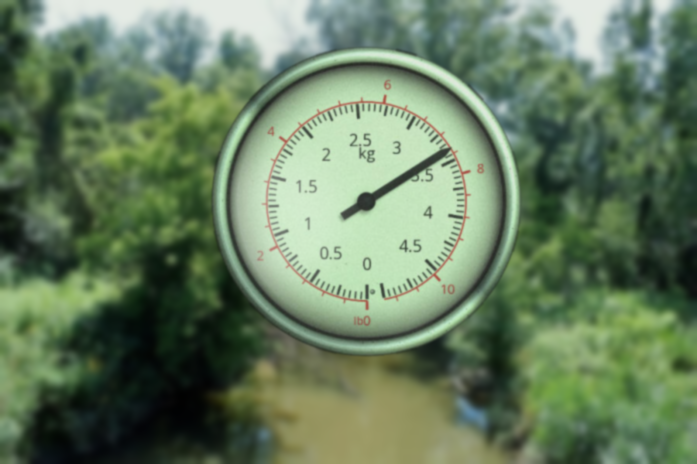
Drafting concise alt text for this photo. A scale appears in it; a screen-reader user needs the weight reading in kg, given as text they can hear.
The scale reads 3.4 kg
